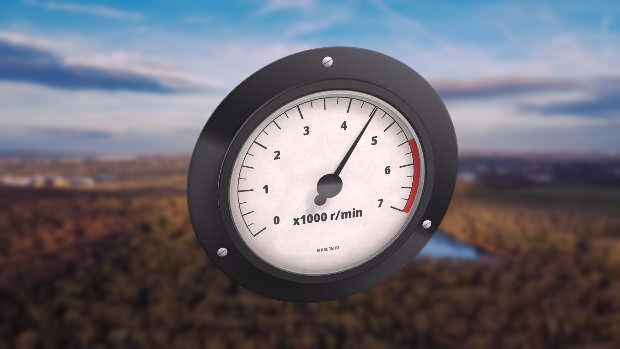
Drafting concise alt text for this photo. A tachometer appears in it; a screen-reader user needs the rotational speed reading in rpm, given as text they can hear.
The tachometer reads 4500 rpm
